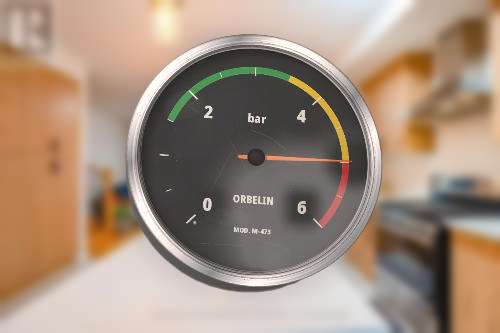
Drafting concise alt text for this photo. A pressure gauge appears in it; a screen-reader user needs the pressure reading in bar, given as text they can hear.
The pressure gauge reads 5 bar
